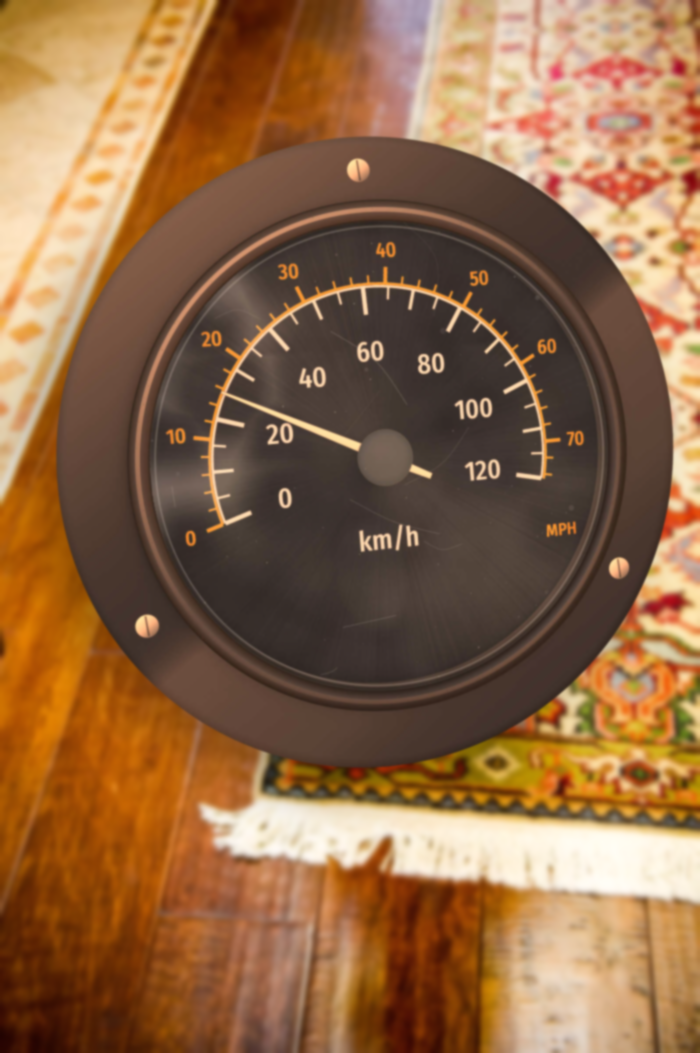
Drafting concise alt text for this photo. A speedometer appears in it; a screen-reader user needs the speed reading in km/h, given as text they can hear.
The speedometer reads 25 km/h
